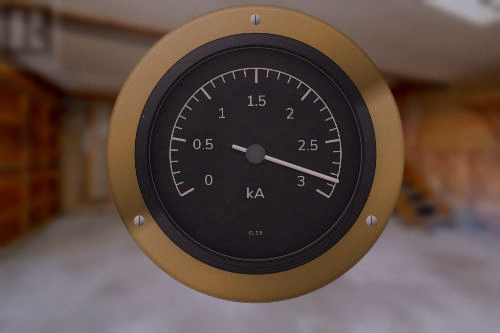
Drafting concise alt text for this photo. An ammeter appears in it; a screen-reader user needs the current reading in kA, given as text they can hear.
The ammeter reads 2.85 kA
